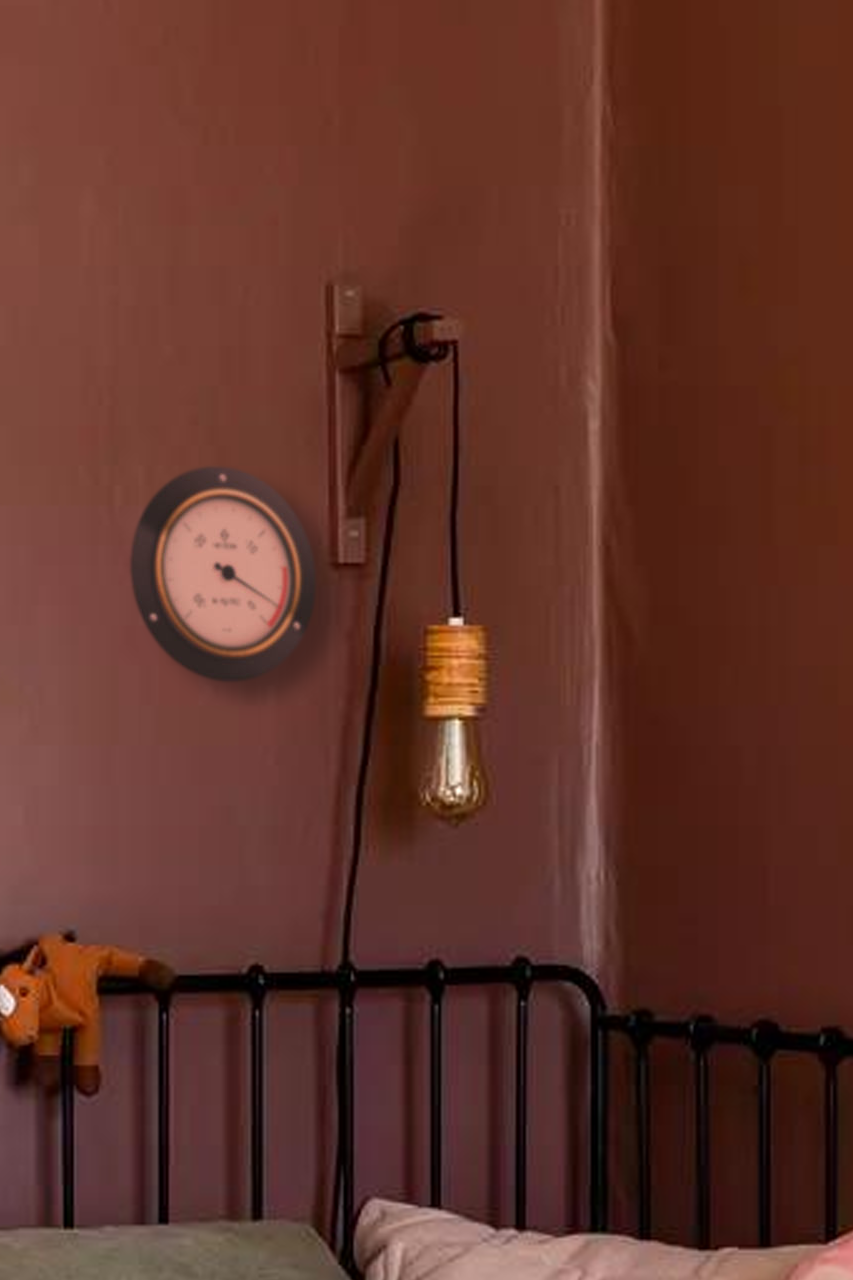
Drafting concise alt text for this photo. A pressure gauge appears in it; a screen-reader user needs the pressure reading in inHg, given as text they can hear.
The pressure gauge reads -2 inHg
